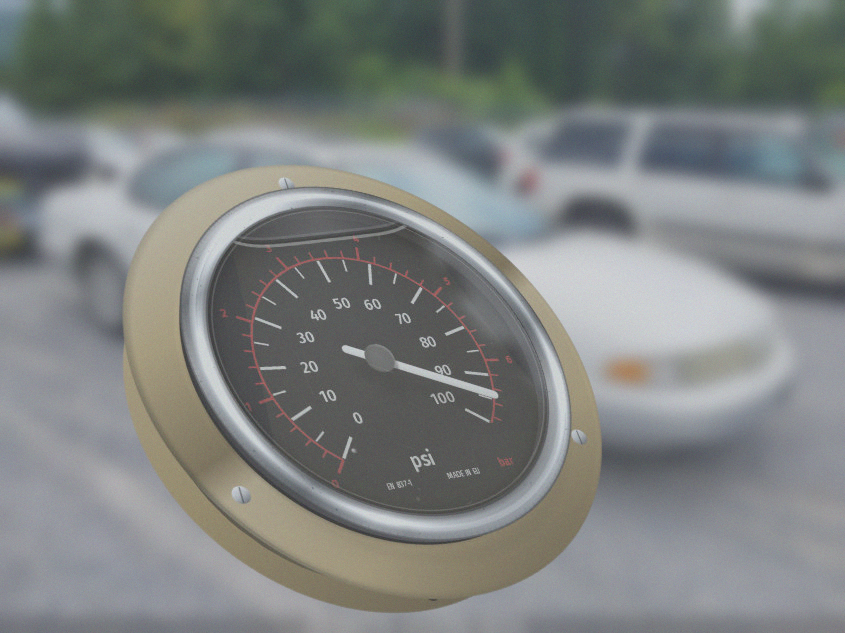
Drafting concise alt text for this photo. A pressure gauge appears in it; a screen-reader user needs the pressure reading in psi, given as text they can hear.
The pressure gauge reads 95 psi
